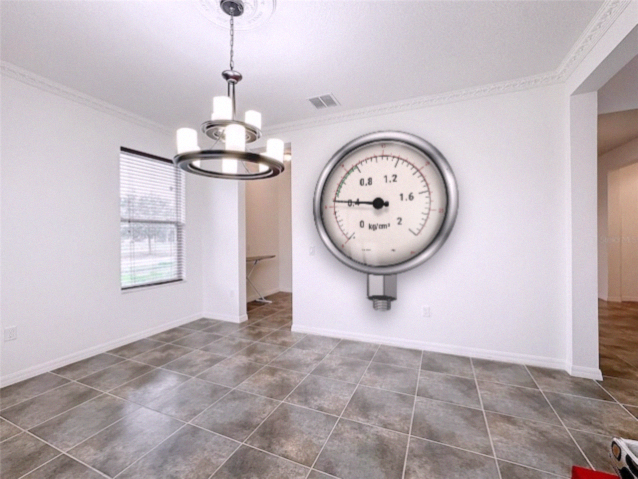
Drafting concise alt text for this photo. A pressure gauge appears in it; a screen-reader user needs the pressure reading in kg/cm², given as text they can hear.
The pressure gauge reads 0.4 kg/cm²
